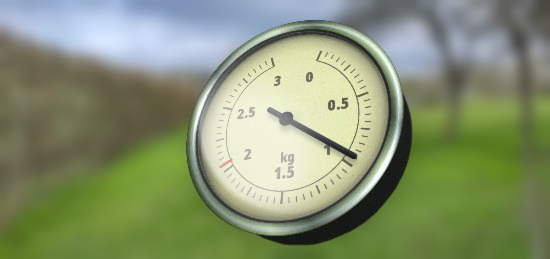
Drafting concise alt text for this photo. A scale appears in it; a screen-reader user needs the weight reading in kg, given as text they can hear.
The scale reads 0.95 kg
